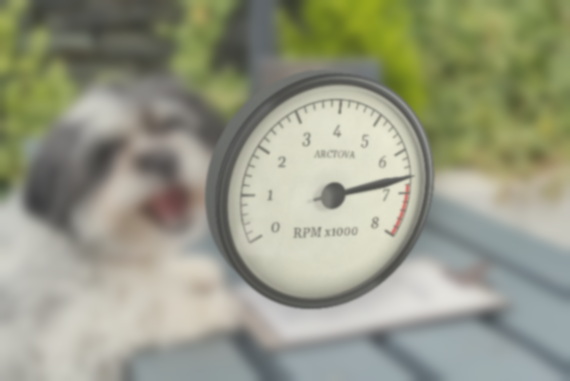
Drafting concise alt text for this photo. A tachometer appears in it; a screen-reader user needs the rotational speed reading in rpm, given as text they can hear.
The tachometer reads 6600 rpm
